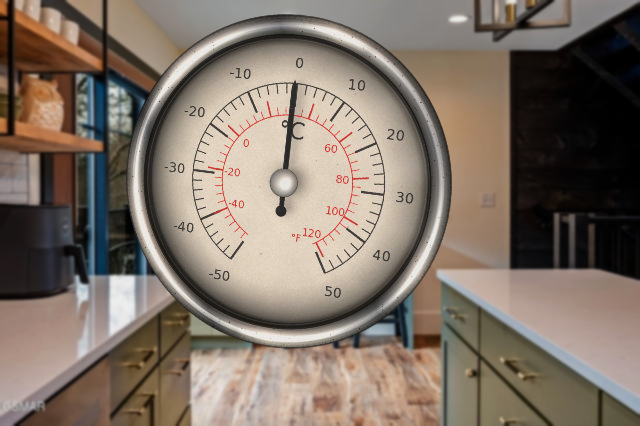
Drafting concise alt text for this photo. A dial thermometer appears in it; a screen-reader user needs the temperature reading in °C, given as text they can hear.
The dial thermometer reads 0 °C
